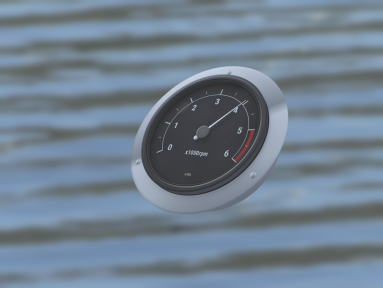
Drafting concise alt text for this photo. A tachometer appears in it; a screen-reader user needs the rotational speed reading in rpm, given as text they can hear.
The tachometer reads 4000 rpm
